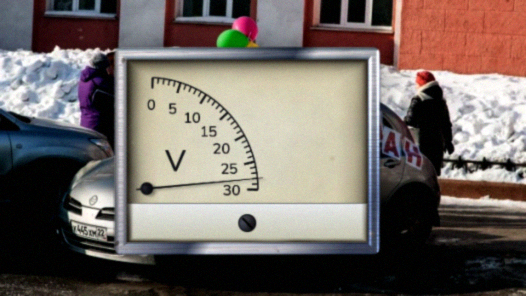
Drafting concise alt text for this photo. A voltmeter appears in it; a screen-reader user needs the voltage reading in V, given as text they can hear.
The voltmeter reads 28 V
